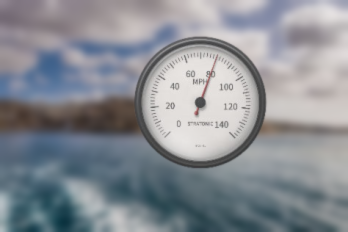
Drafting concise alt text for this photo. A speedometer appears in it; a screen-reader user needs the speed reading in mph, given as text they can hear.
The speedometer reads 80 mph
